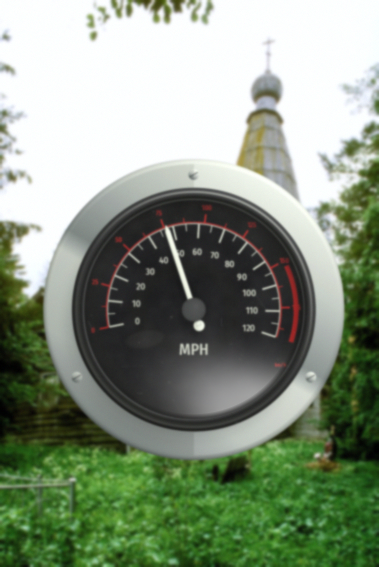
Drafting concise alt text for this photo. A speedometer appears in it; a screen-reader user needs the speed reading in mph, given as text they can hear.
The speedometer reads 47.5 mph
